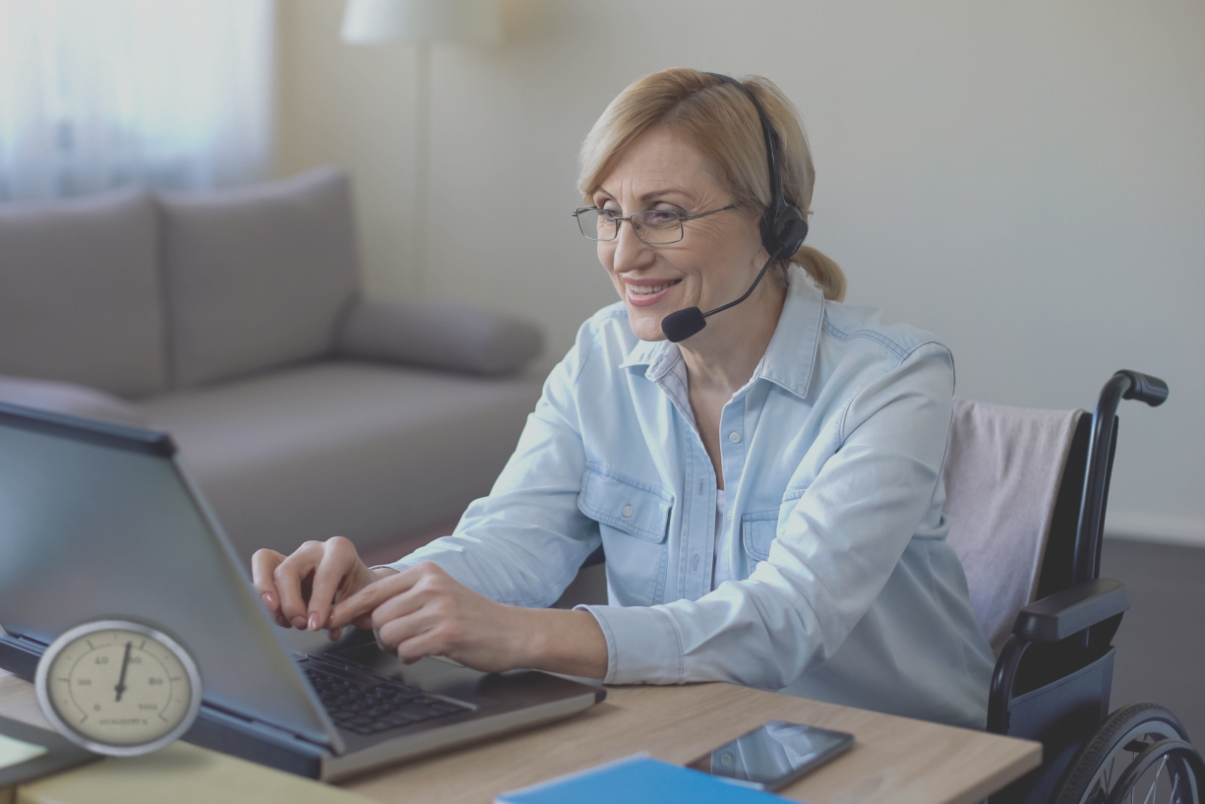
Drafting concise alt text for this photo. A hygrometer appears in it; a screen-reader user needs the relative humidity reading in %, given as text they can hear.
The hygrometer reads 55 %
